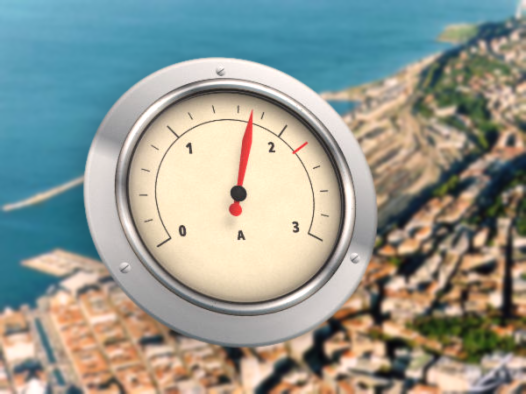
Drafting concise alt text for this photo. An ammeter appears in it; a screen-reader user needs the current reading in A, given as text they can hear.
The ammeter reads 1.7 A
